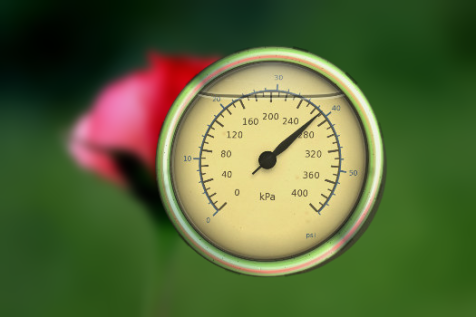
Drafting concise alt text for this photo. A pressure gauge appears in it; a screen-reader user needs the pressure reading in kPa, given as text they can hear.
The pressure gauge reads 270 kPa
